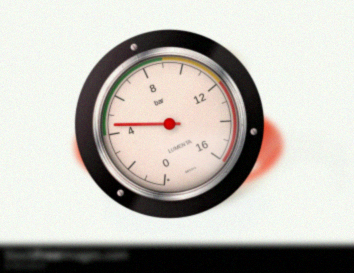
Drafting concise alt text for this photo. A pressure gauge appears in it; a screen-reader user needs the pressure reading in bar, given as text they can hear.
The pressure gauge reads 4.5 bar
